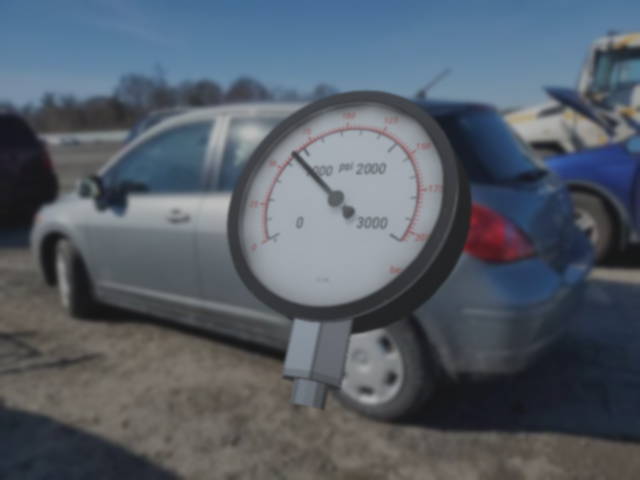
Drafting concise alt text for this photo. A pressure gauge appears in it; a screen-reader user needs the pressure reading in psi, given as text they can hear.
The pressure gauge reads 900 psi
